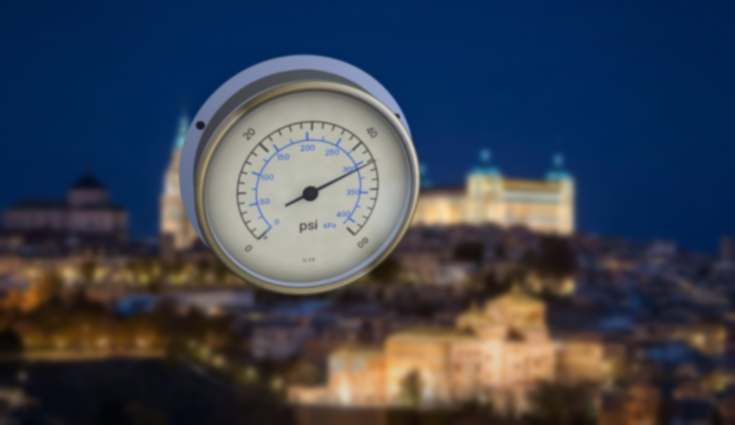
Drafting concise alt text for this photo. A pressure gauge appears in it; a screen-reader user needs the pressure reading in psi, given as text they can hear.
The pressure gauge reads 44 psi
